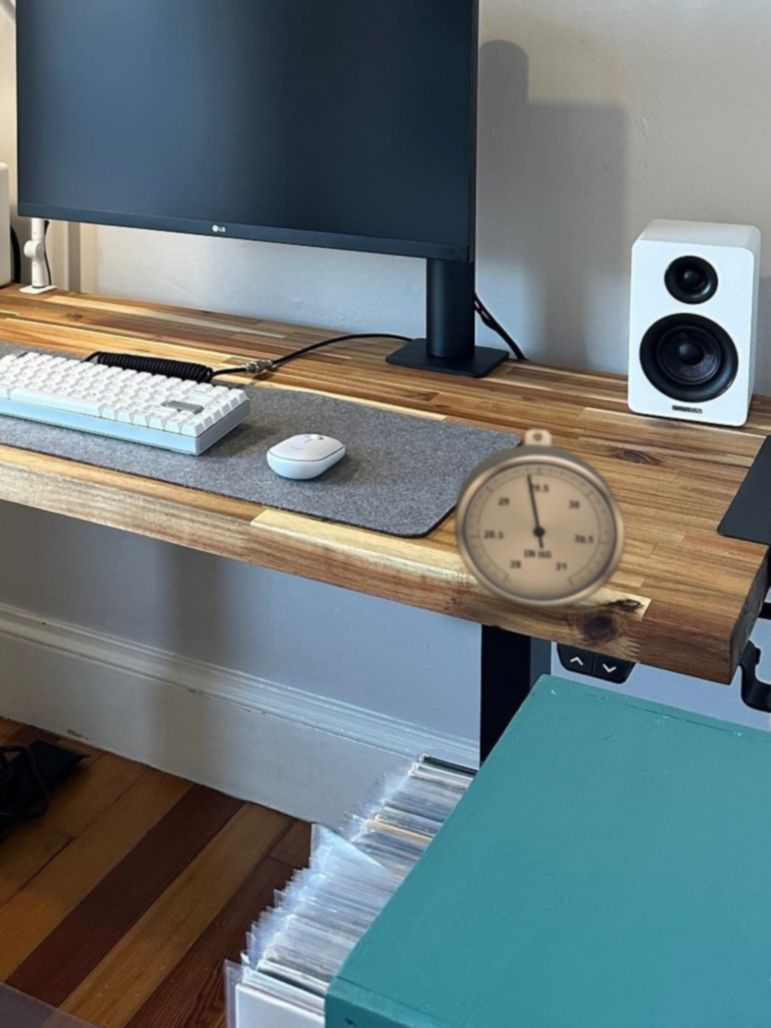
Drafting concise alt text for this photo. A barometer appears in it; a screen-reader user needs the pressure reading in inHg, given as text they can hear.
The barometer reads 29.4 inHg
